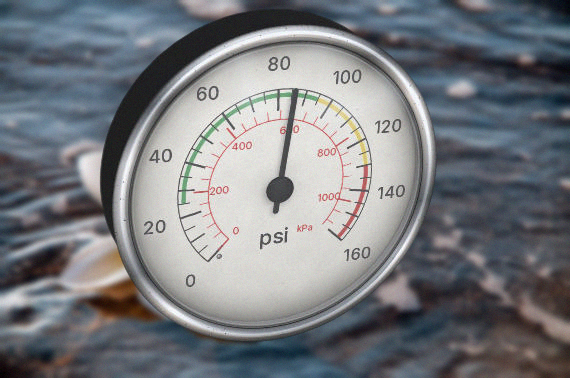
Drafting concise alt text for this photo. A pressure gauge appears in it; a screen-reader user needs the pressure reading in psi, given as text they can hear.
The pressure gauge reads 85 psi
